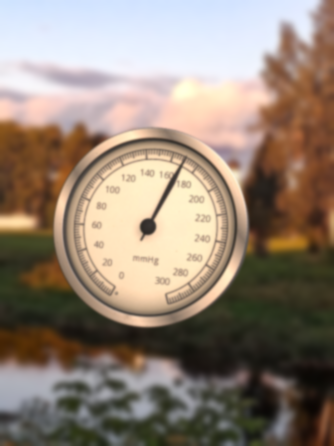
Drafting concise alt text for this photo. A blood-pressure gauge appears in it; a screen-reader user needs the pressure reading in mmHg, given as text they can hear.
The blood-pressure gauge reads 170 mmHg
